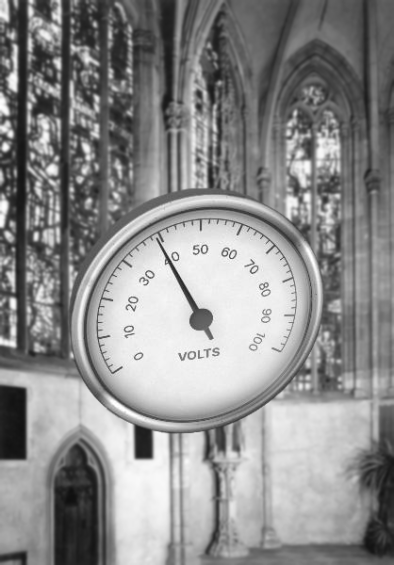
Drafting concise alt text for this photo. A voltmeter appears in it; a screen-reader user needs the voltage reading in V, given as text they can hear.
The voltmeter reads 39 V
